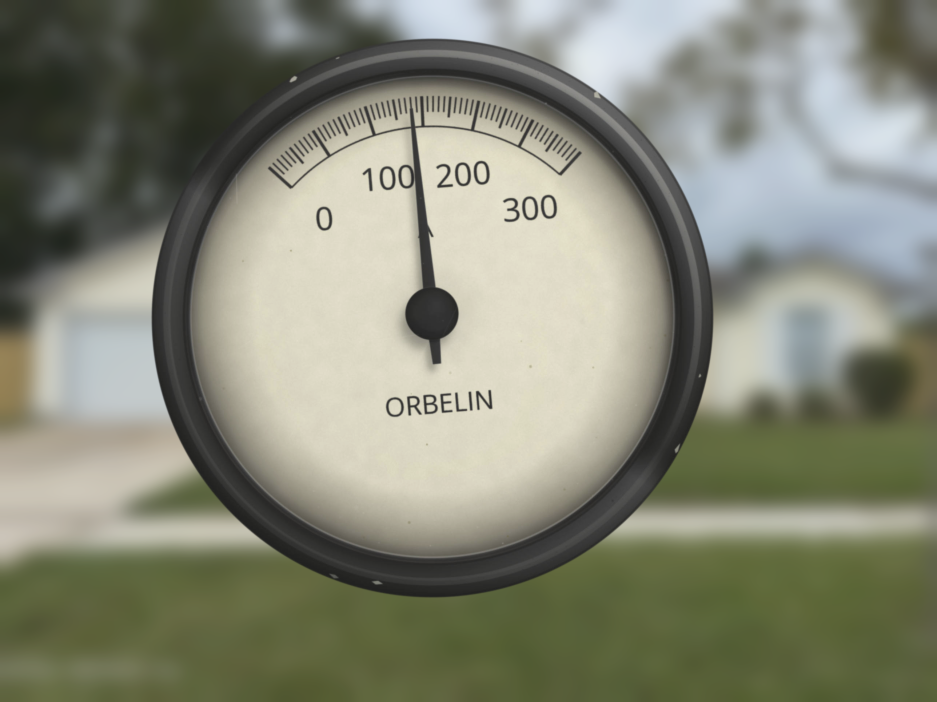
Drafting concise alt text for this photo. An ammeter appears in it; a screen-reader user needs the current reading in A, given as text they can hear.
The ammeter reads 140 A
